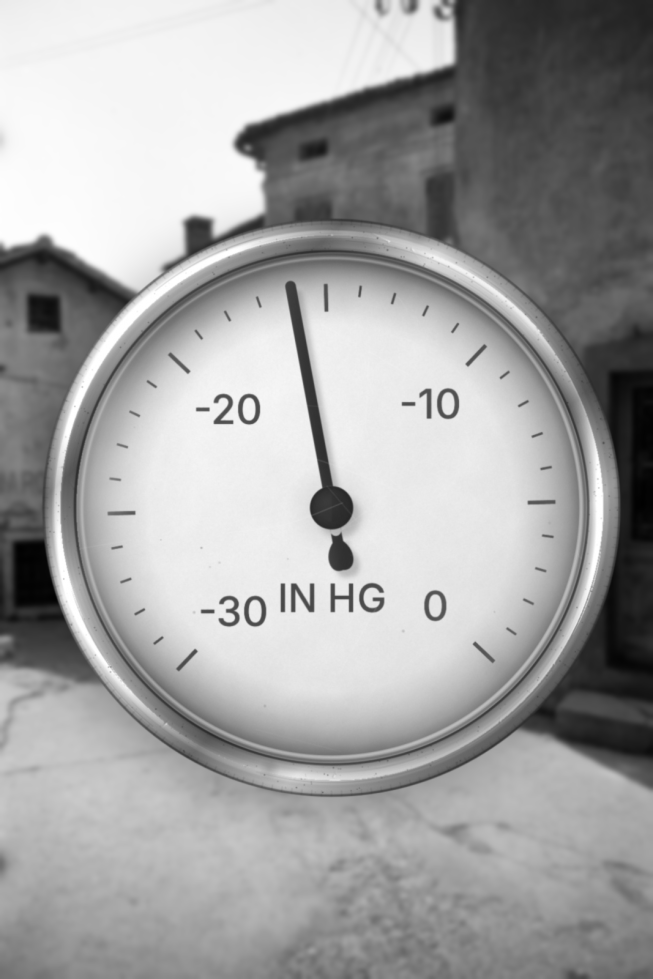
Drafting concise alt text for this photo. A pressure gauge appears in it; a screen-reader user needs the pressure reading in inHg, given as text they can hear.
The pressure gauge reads -16 inHg
